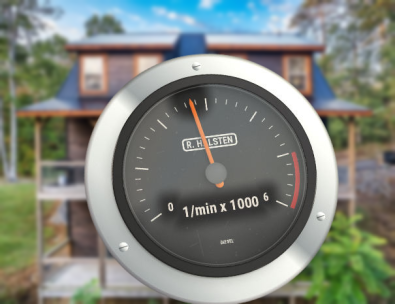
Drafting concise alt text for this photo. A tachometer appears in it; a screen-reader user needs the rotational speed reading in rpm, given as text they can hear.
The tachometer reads 2700 rpm
